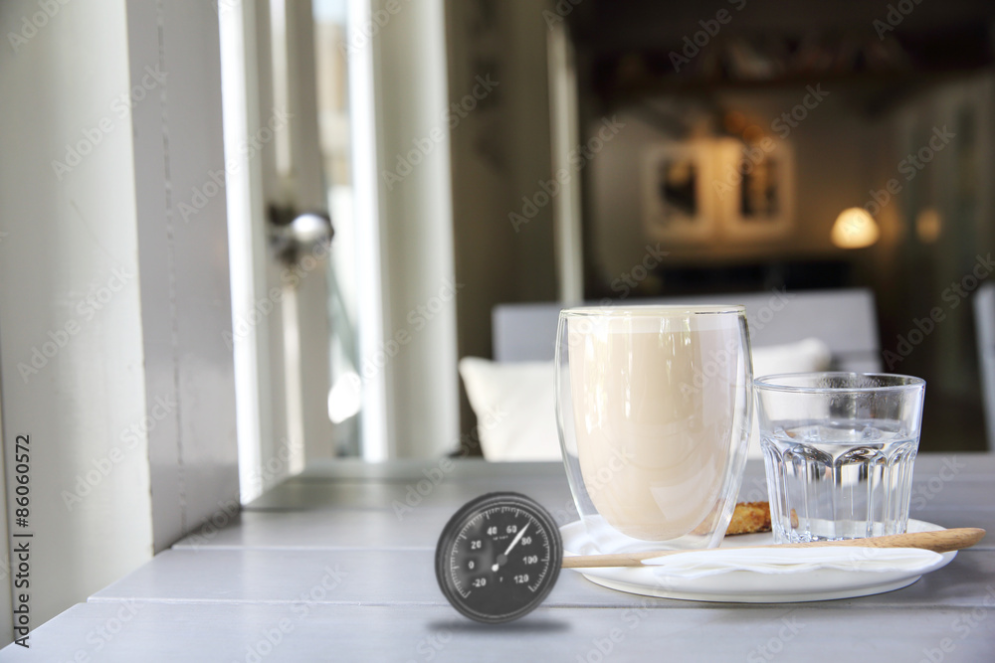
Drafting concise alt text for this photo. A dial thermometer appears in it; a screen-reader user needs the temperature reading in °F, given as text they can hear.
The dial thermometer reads 70 °F
